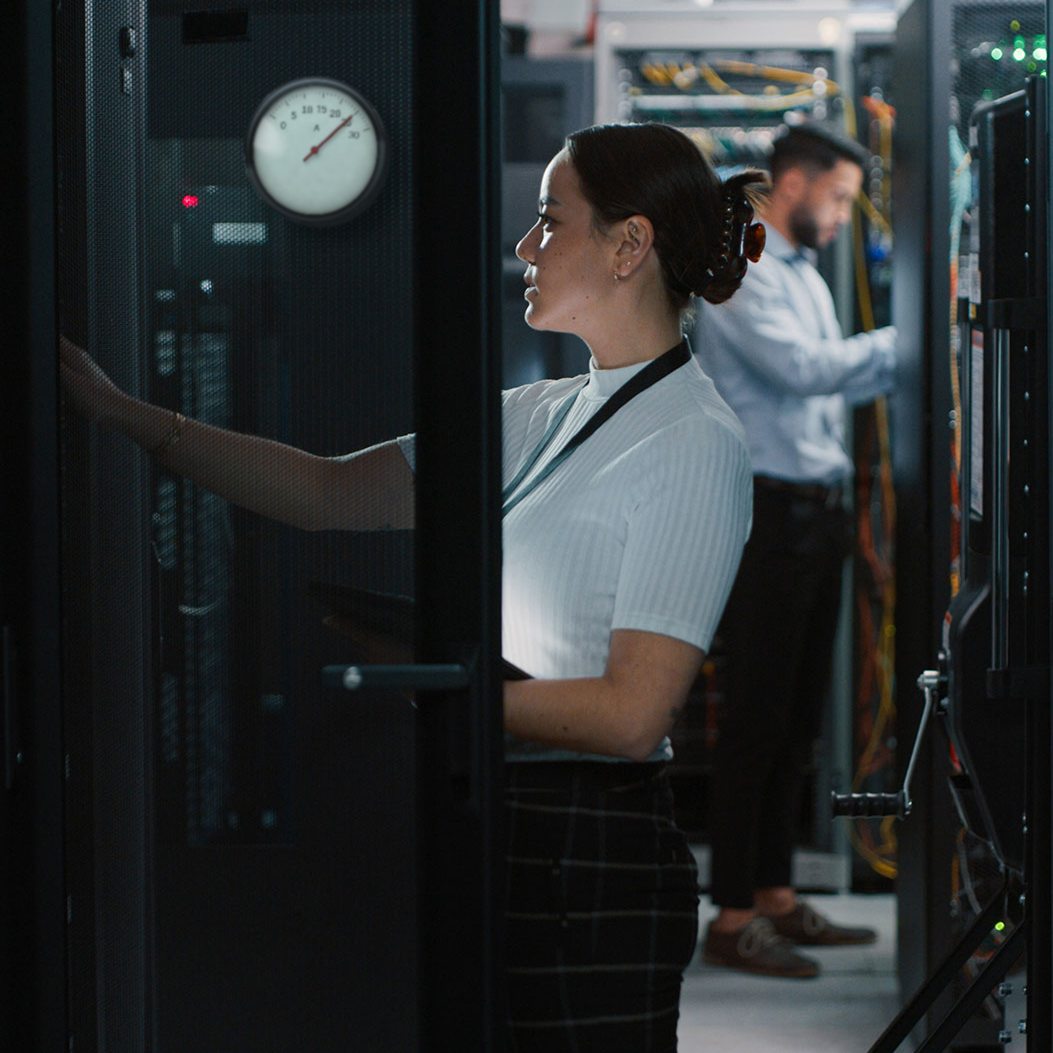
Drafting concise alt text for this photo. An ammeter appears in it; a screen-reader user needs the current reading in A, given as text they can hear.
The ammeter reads 25 A
